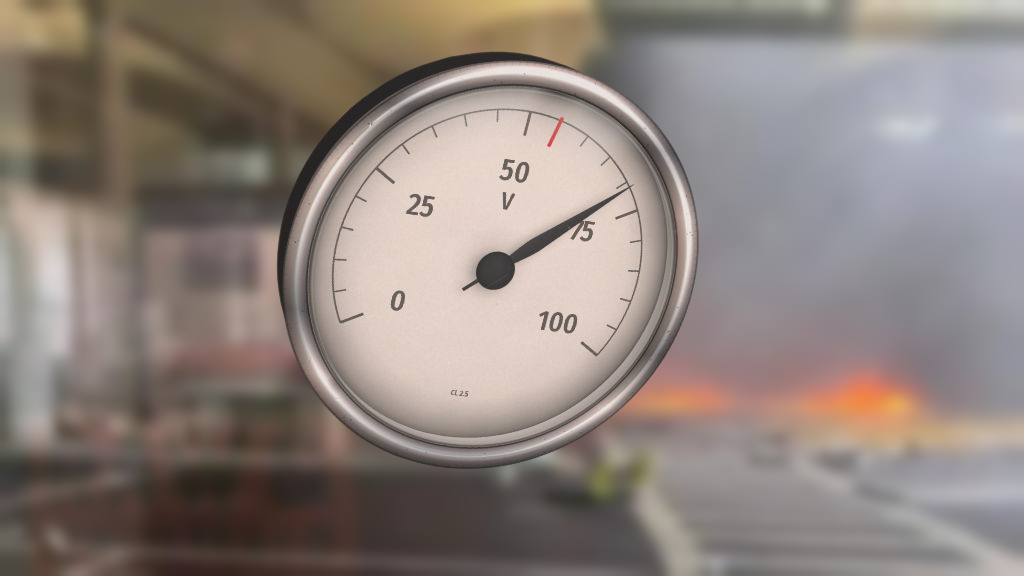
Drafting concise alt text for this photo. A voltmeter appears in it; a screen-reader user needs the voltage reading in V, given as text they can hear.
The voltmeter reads 70 V
